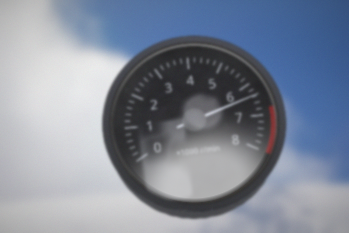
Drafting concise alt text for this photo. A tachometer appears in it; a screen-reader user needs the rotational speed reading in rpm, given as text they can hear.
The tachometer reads 6400 rpm
